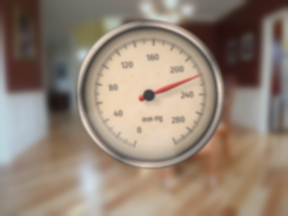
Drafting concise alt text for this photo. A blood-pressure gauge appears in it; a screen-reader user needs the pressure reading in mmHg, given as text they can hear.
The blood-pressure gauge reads 220 mmHg
